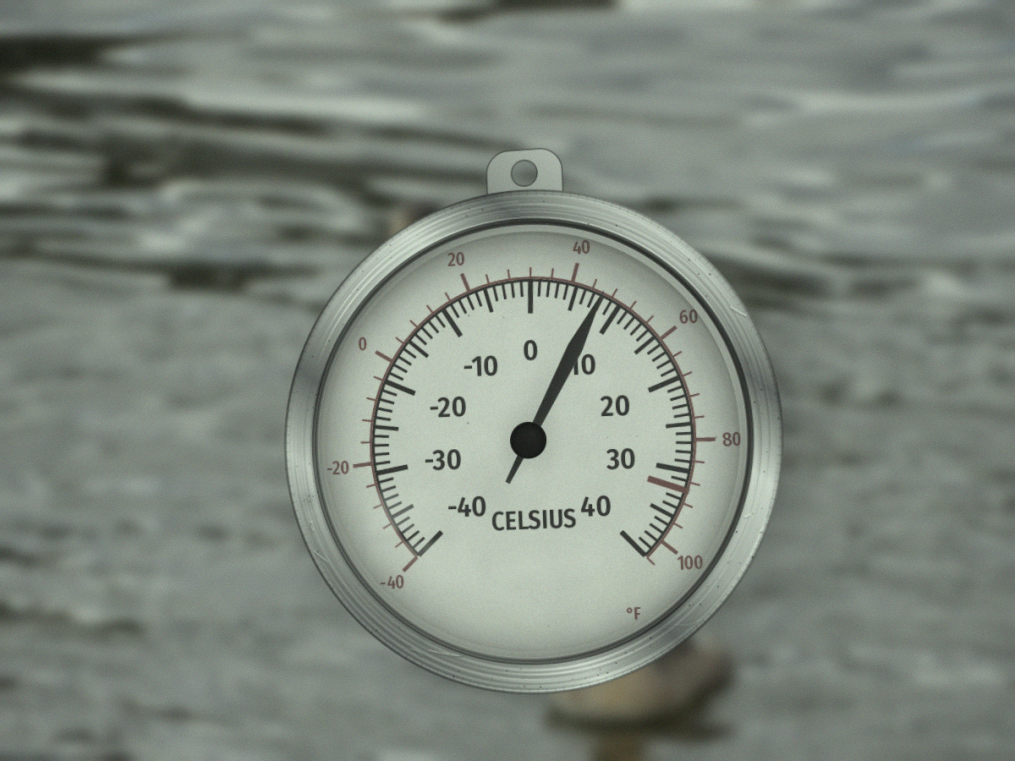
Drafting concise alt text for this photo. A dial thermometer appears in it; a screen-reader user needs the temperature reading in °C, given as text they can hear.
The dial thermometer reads 8 °C
